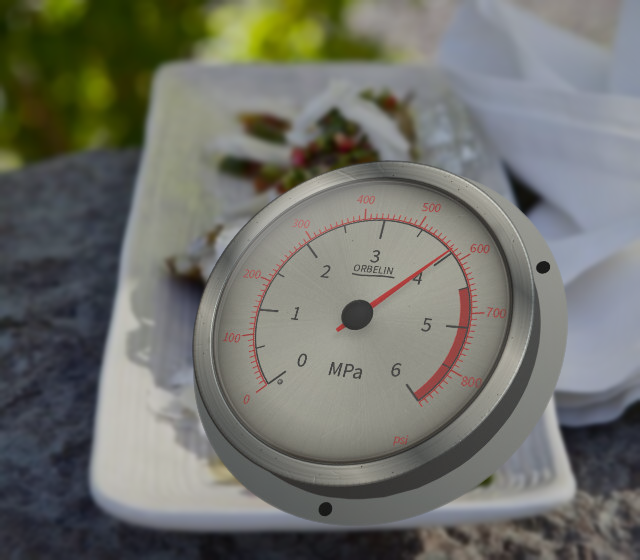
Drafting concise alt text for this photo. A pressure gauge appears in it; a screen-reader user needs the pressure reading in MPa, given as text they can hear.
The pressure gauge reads 4 MPa
